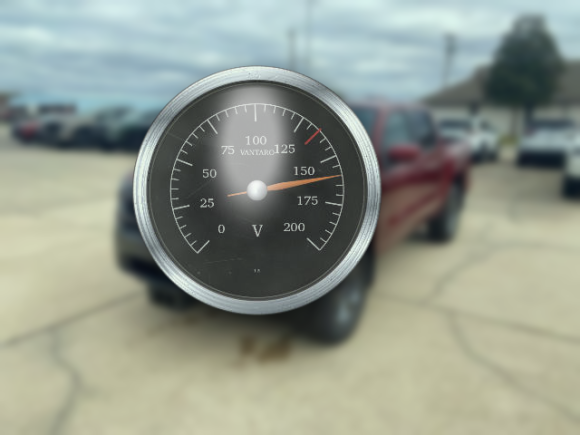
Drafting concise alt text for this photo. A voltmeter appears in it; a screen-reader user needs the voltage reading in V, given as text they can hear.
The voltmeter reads 160 V
